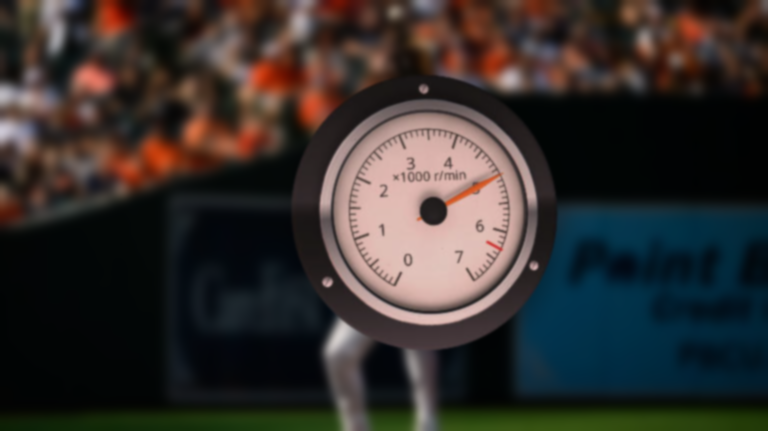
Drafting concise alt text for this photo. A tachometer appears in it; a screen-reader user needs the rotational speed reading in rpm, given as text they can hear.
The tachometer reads 5000 rpm
